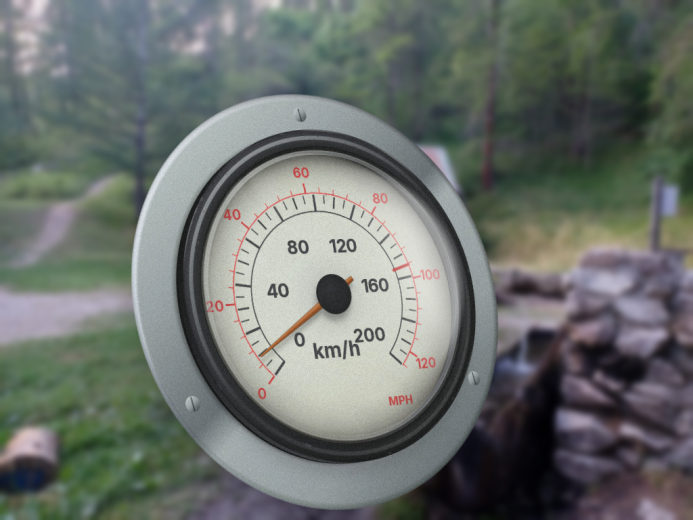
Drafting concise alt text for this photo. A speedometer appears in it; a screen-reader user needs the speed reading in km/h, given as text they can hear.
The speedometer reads 10 km/h
